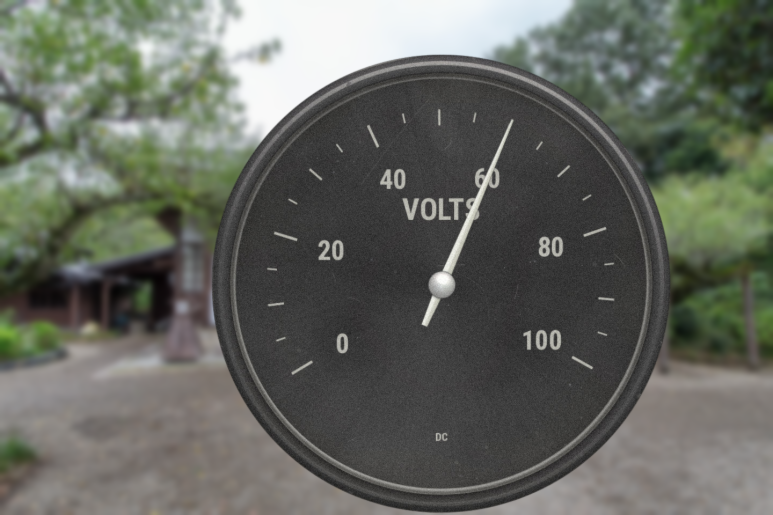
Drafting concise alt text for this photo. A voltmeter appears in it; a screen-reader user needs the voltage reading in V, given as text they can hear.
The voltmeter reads 60 V
